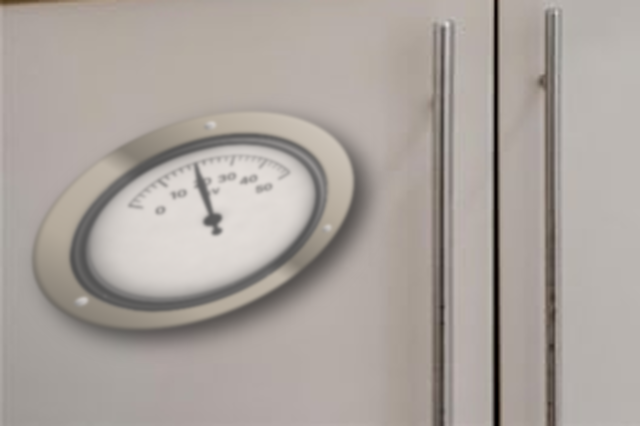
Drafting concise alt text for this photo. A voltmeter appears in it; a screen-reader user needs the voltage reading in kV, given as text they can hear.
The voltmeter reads 20 kV
